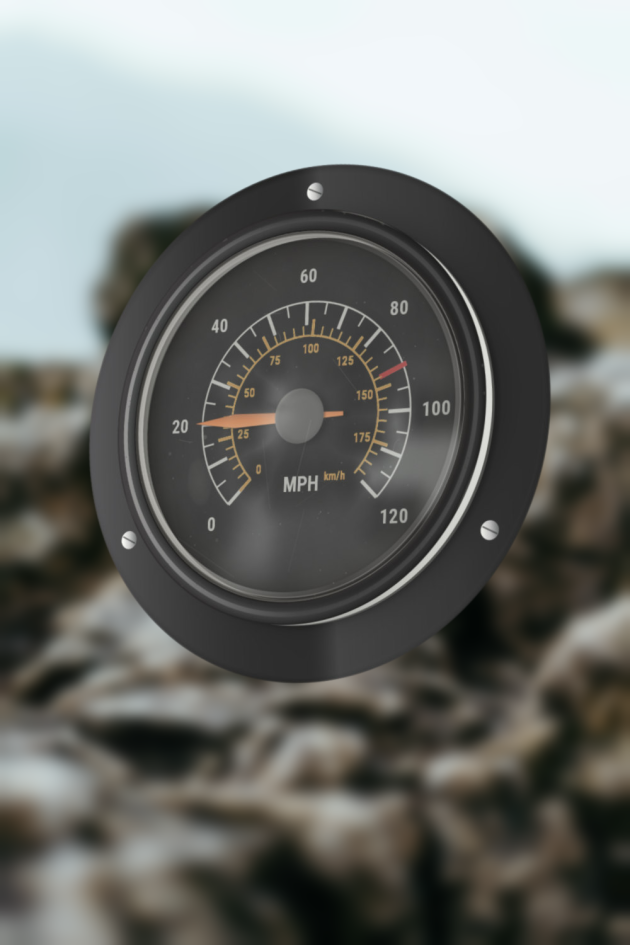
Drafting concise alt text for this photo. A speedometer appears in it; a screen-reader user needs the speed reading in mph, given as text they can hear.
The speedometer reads 20 mph
